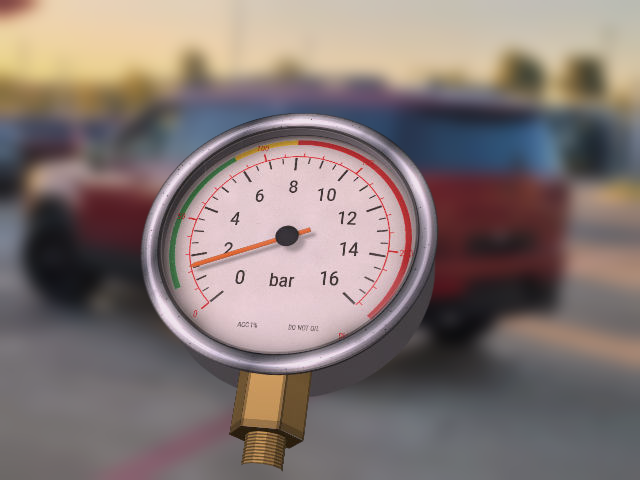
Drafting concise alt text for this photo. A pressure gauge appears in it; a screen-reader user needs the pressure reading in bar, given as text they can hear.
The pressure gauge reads 1.5 bar
